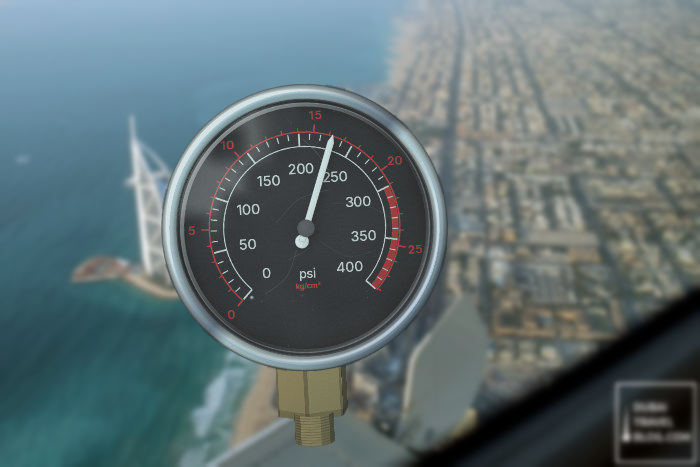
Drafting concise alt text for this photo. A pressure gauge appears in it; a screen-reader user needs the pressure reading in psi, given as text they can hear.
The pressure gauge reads 230 psi
